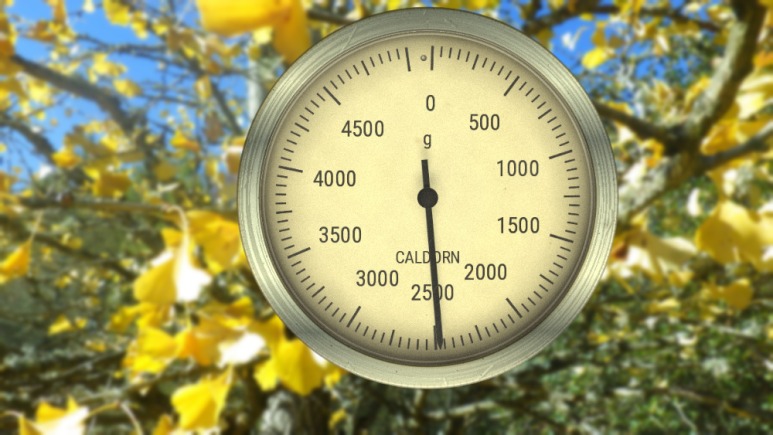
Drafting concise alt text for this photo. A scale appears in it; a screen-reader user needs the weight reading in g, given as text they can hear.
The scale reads 2475 g
